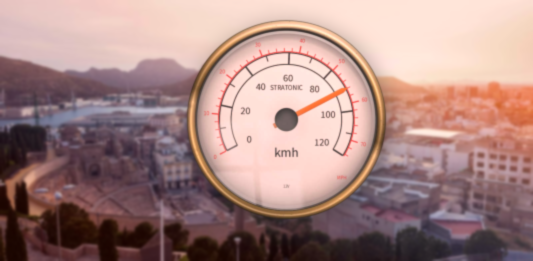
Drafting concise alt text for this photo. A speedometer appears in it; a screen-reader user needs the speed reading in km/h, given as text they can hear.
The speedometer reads 90 km/h
